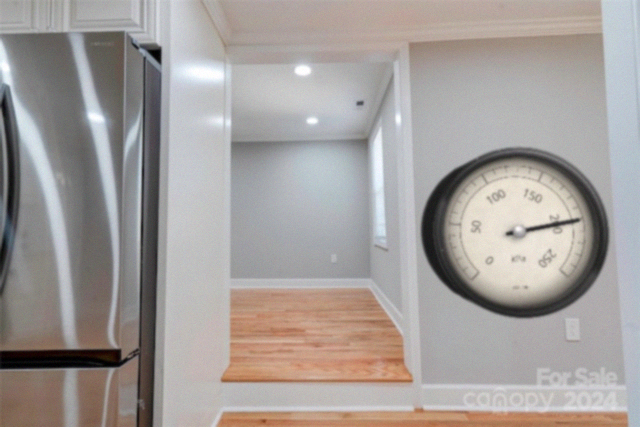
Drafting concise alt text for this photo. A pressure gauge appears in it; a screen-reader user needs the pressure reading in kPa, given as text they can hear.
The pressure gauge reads 200 kPa
